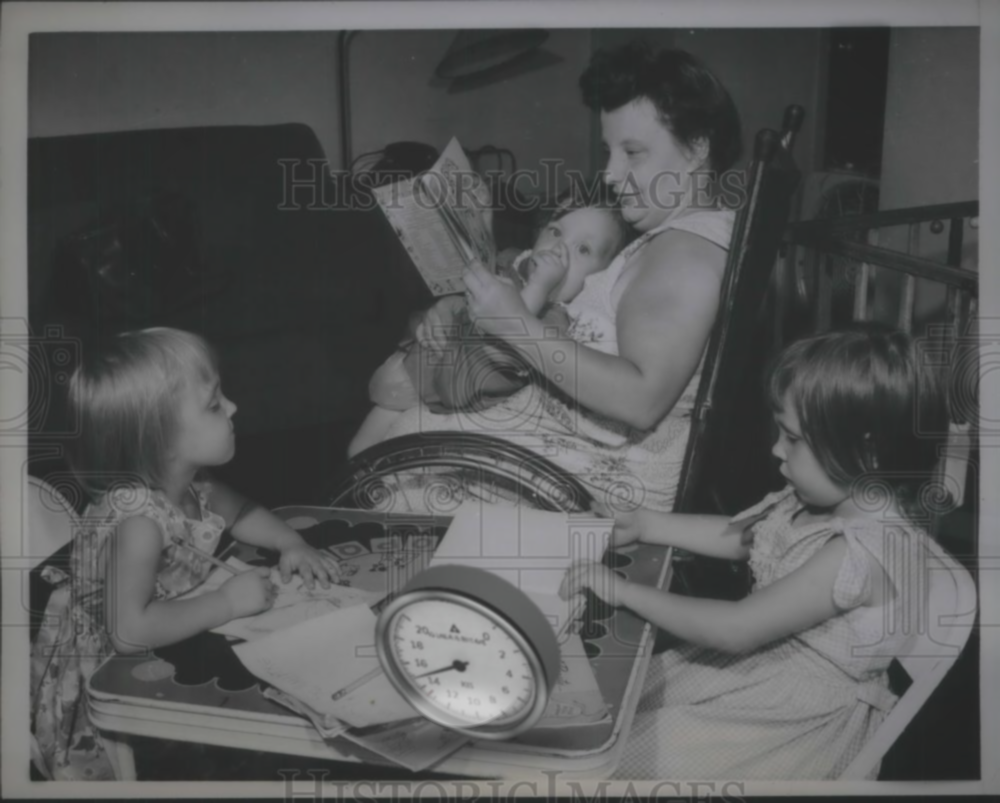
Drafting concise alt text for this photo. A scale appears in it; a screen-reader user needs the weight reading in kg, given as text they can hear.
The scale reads 15 kg
